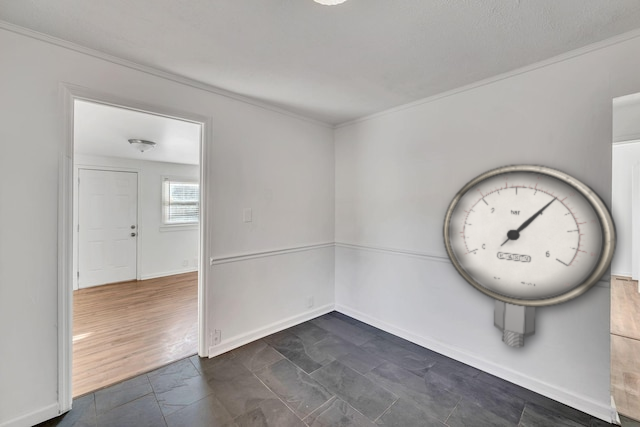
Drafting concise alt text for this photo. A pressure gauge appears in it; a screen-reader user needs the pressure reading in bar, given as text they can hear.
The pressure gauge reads 4 bar
